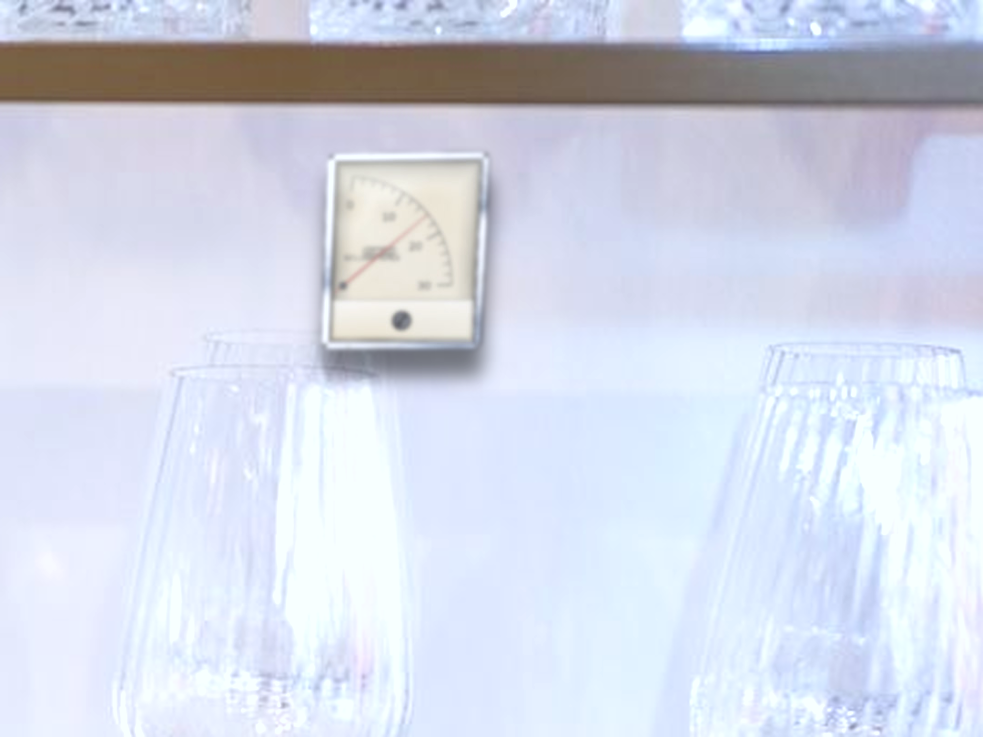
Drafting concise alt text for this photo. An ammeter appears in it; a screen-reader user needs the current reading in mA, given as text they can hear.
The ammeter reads 16 mA
